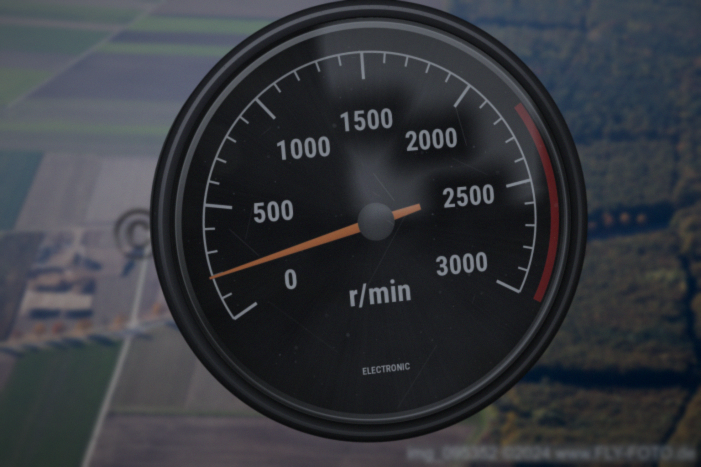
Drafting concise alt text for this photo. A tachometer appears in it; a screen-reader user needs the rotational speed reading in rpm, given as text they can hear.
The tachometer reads 200 rpm
